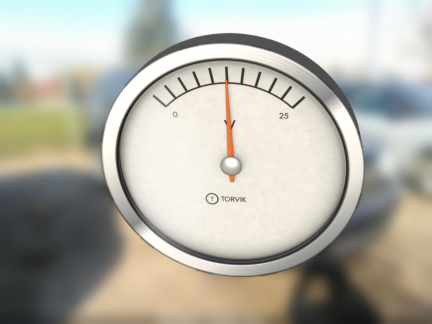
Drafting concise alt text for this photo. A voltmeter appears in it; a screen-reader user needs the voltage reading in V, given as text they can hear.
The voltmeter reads 12.5 V
